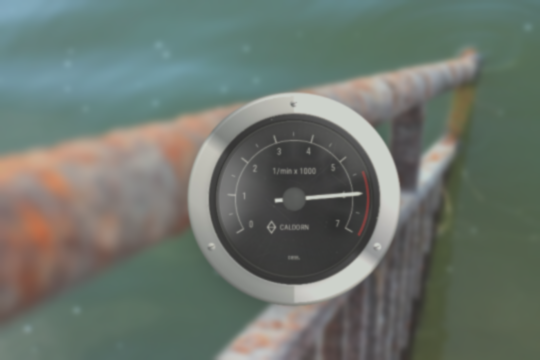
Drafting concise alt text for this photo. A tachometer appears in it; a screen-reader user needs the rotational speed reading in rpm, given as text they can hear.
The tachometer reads 6000 rpm
